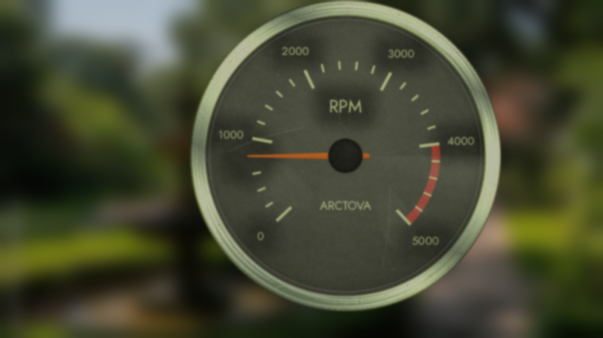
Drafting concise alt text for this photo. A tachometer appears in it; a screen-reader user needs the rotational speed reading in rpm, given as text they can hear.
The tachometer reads 800 rpm
